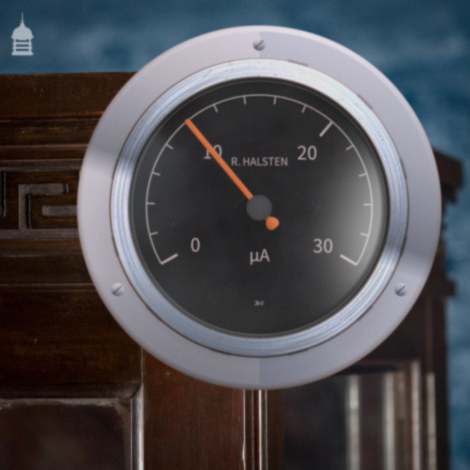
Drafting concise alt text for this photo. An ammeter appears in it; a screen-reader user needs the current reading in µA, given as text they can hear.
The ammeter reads 10 µA
